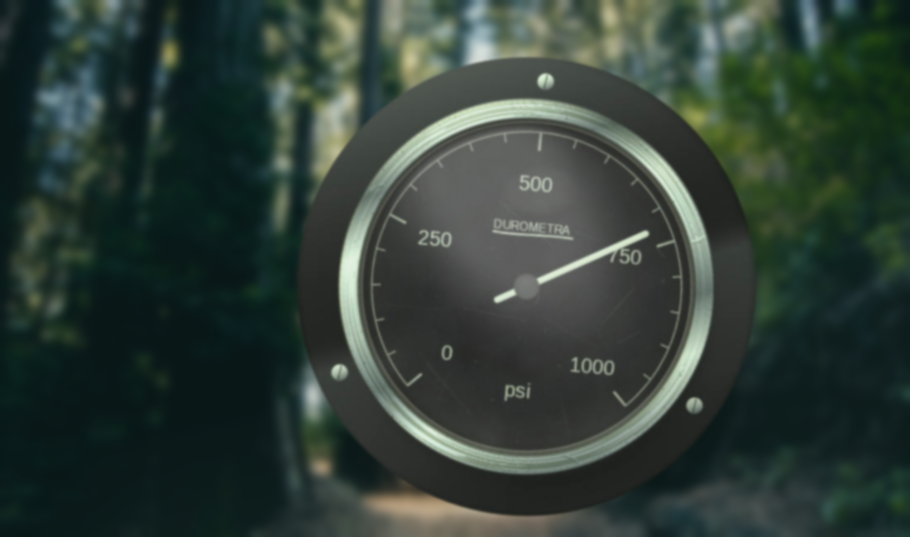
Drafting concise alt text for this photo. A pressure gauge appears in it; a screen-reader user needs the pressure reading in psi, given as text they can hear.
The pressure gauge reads 725 psi
